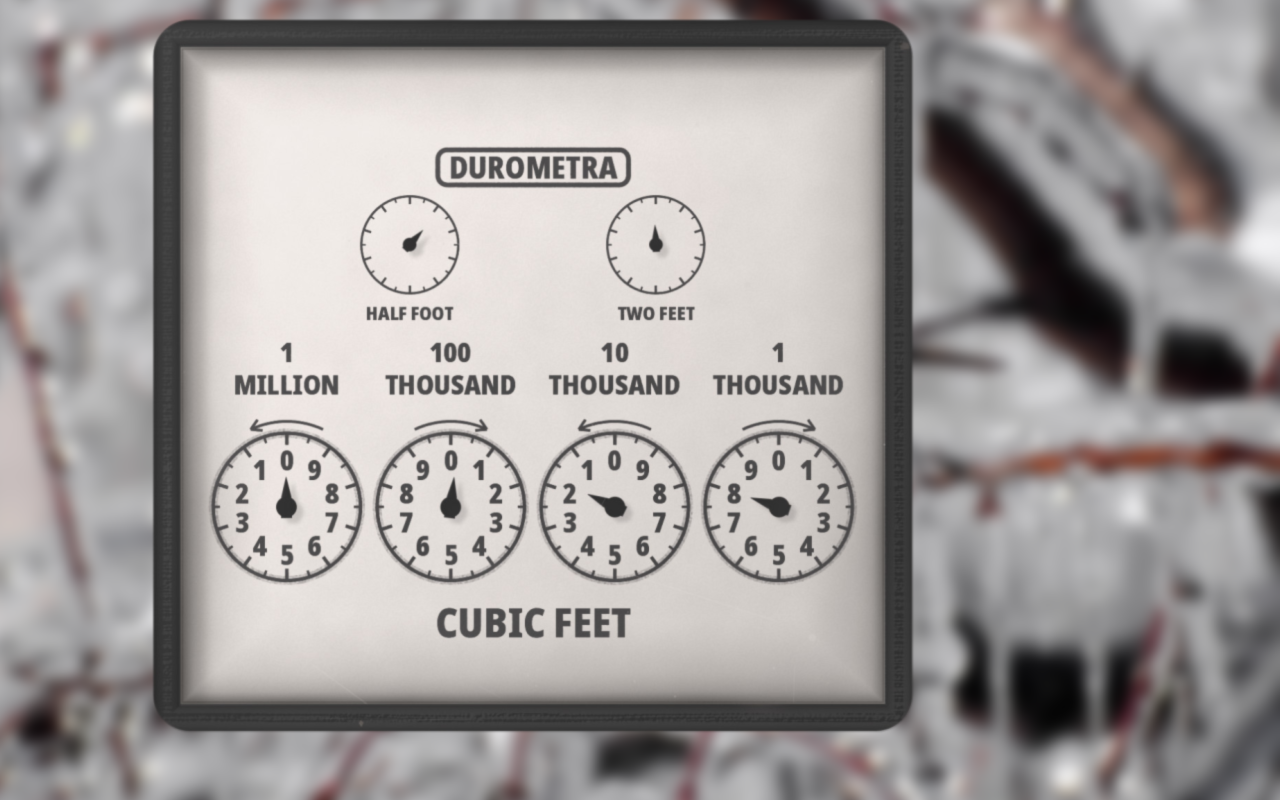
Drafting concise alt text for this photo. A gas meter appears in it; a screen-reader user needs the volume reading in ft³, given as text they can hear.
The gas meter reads 1800 ft³
